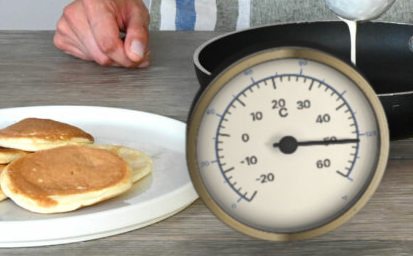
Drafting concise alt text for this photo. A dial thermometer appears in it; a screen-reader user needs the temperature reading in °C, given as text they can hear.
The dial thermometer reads 50 °C
